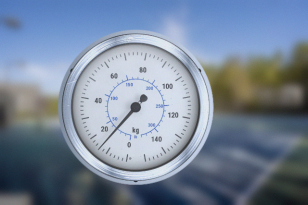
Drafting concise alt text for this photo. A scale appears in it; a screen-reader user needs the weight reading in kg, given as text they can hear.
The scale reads 14 kg
